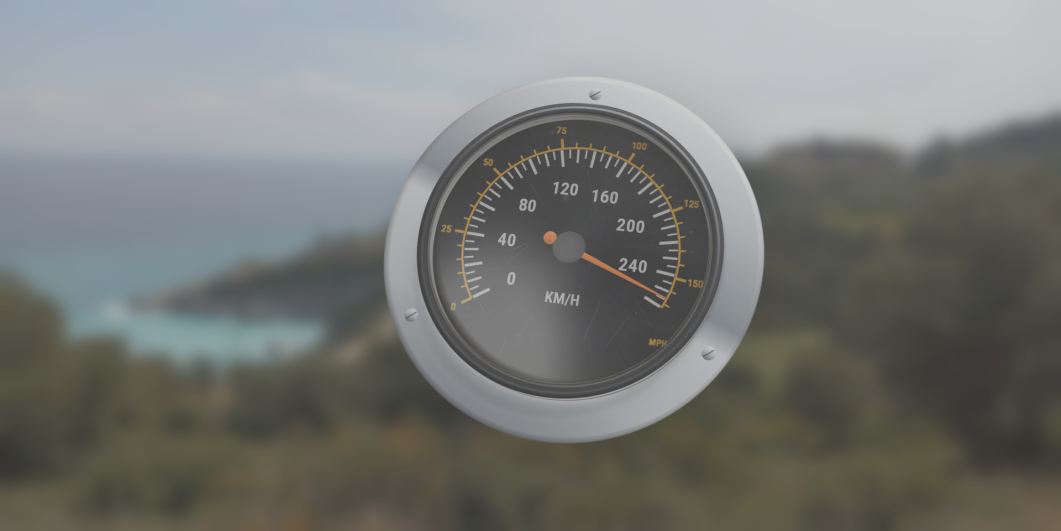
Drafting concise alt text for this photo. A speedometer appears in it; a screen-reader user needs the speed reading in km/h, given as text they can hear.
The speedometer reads 255 km/h
